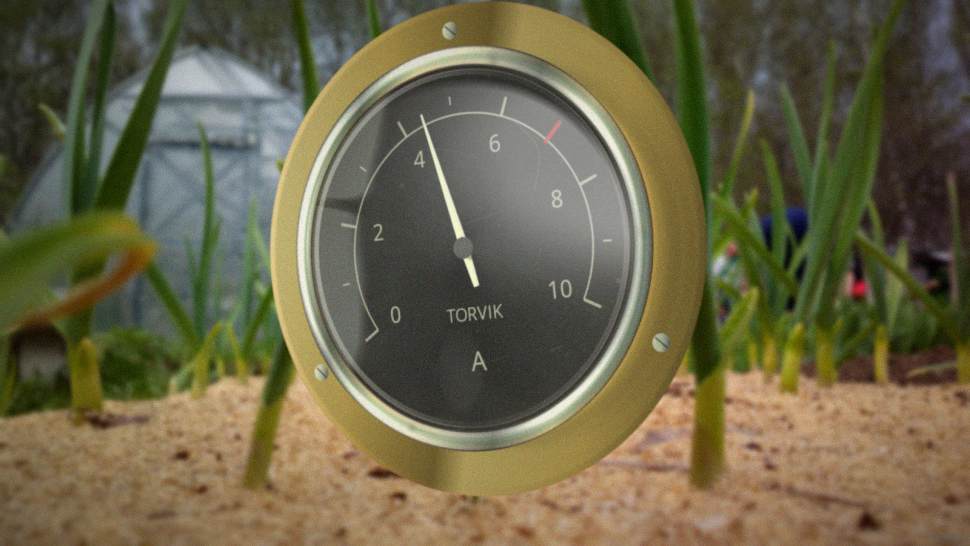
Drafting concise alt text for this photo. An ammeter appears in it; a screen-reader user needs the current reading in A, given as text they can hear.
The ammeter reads 4.5 A
